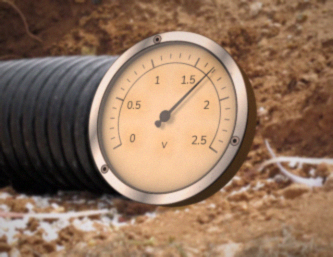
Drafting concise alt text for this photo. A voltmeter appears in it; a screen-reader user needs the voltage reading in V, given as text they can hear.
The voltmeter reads 1.7 V
